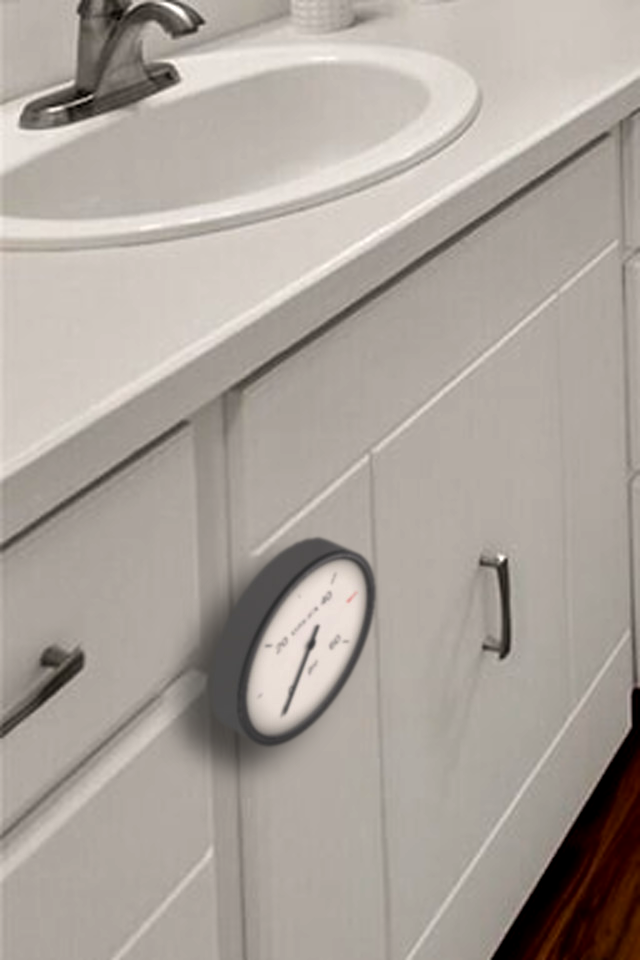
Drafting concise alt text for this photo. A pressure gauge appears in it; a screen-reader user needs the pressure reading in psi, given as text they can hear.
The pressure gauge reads 0 psi
